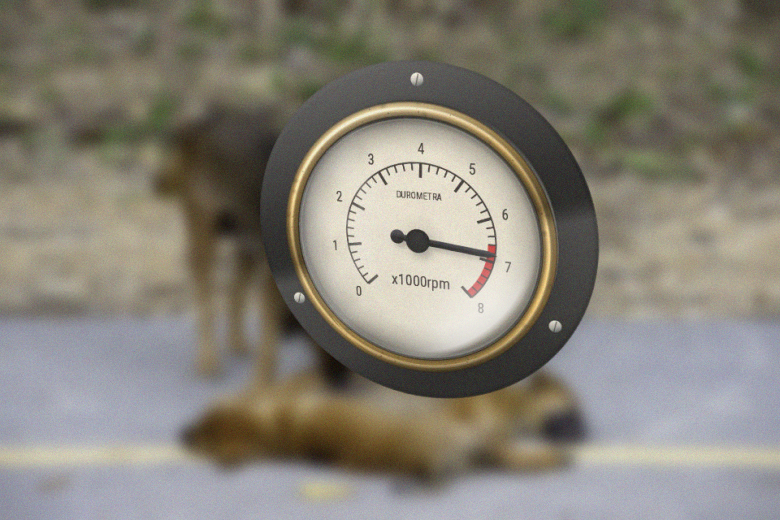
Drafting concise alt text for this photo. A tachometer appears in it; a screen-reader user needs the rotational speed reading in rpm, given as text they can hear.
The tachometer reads 6800 rpm
